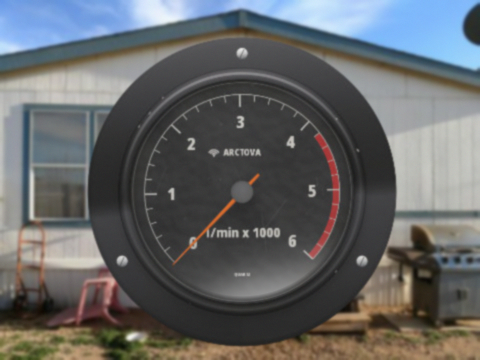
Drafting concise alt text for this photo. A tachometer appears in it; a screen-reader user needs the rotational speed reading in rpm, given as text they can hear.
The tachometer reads 0 rpm
